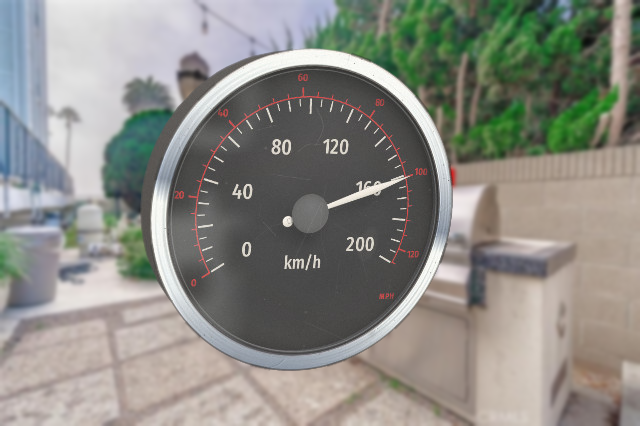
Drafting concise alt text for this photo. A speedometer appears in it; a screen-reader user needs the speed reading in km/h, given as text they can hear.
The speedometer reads 160 km/h
